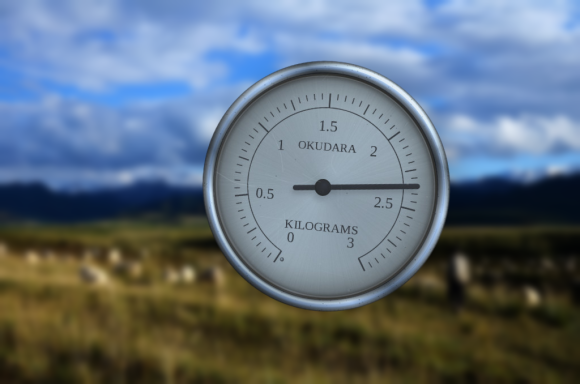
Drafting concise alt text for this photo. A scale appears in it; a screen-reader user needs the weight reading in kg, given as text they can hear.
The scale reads 2.35 kg
